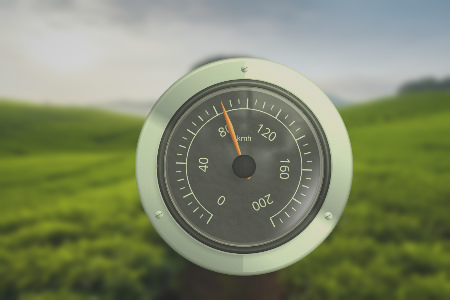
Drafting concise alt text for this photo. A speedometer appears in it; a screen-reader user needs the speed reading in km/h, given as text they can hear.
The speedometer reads 85 km/h
